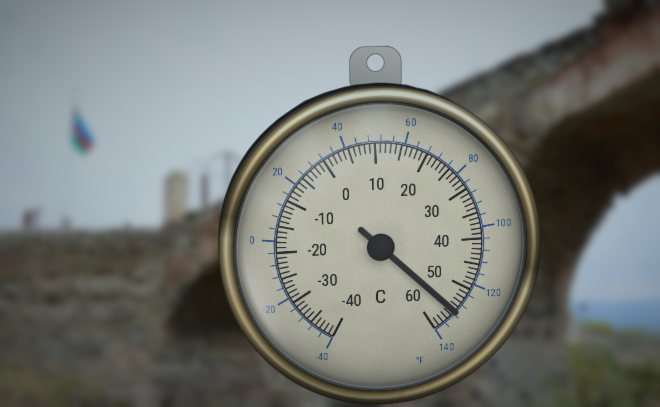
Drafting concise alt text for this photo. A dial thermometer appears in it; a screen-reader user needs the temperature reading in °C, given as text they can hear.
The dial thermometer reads 55 °C
